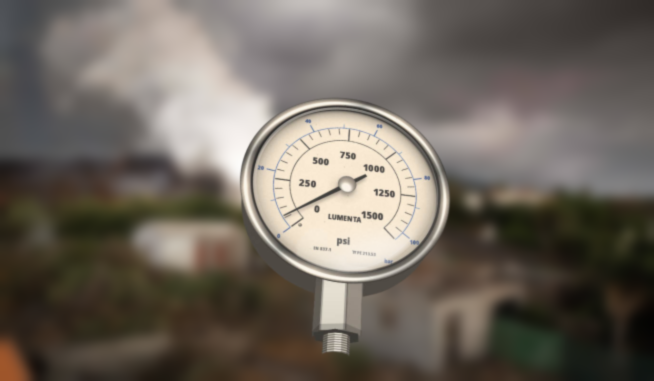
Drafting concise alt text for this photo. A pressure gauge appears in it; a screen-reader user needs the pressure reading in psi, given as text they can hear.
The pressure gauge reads 50 psi
